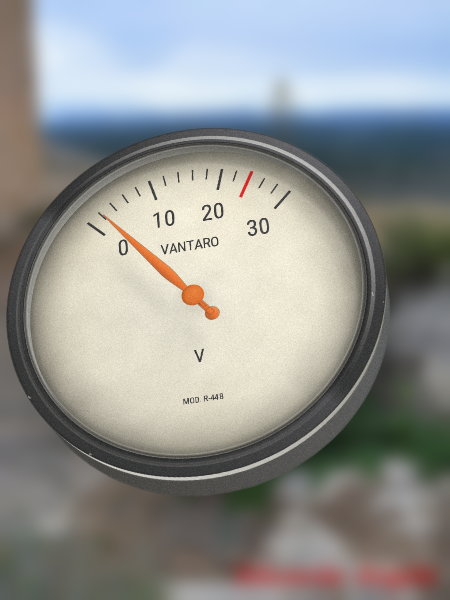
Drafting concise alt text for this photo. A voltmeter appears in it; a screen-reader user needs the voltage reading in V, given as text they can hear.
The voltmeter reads 2 V
